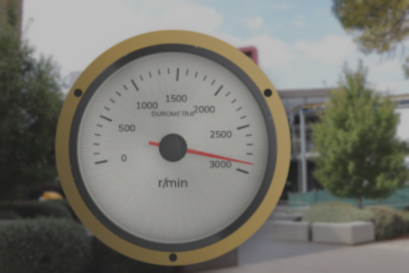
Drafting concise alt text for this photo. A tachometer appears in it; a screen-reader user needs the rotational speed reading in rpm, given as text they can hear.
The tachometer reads 2900 rpm
